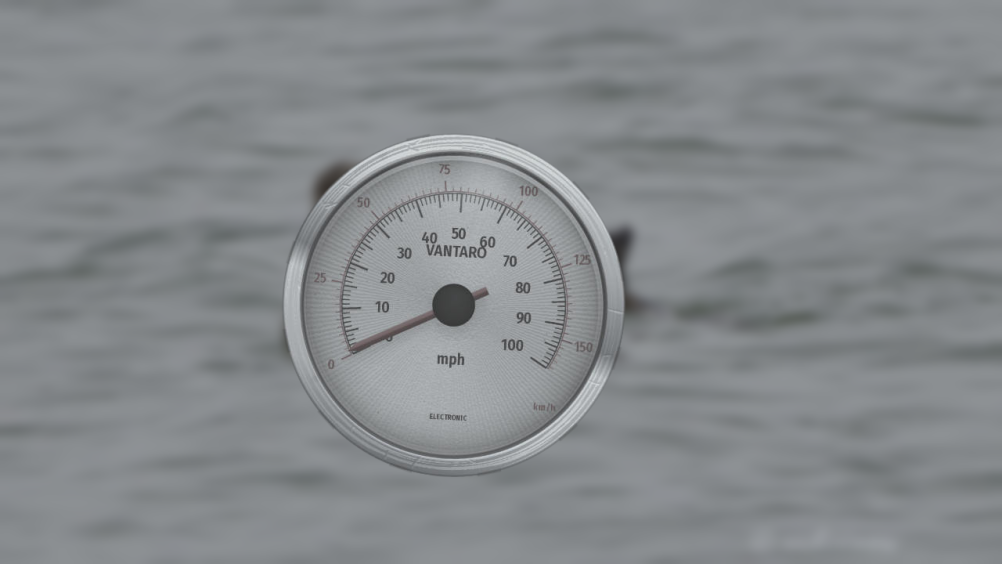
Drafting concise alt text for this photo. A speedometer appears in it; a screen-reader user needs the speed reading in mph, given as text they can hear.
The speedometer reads 1 mph
